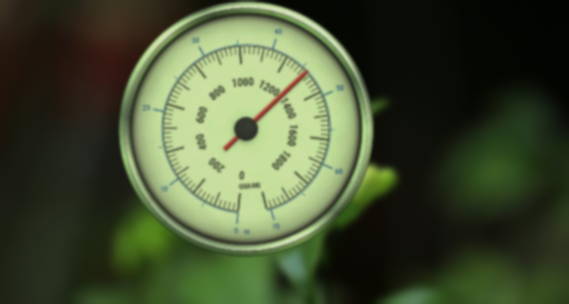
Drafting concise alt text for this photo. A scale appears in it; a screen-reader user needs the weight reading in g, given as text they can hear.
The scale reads 1300 g
